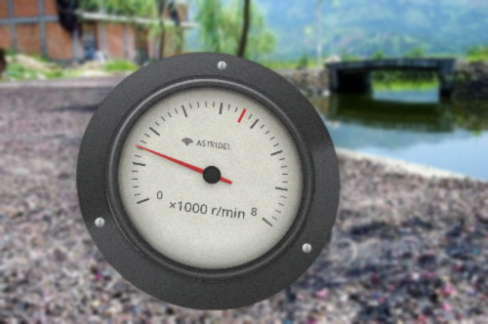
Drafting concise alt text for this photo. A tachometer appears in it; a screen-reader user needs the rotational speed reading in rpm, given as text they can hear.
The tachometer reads 1400 rpm
